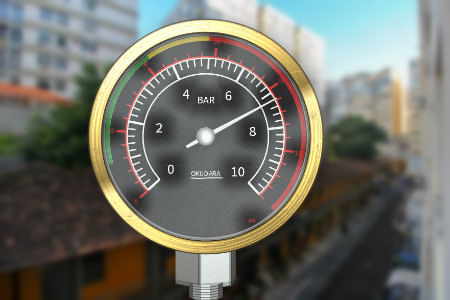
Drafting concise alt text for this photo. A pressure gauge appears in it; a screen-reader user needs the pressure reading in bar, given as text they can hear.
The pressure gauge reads 7.2 bar
